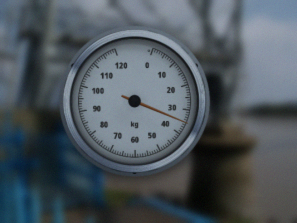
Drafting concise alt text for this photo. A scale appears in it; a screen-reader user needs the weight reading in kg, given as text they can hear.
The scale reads 35 kg
